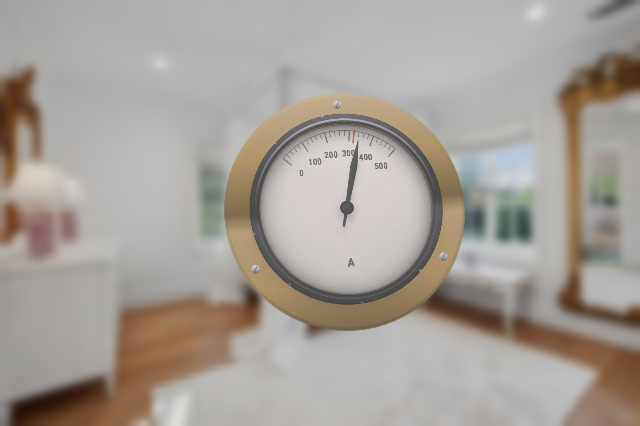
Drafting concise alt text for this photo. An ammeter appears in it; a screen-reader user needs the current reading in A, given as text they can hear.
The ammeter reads 340 A
